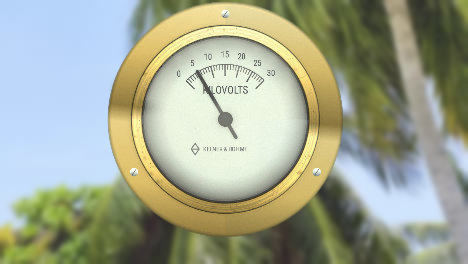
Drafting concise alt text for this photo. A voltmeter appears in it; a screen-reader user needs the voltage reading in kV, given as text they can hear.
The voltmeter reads 5 kV
